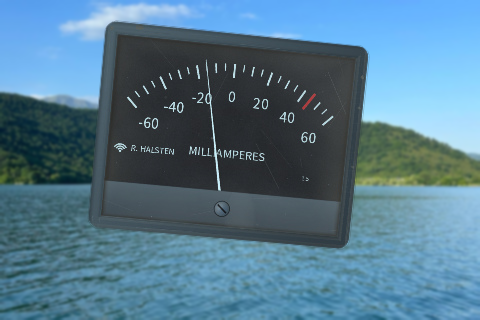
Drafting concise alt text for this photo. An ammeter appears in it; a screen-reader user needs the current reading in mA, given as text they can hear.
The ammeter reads -15 mA
